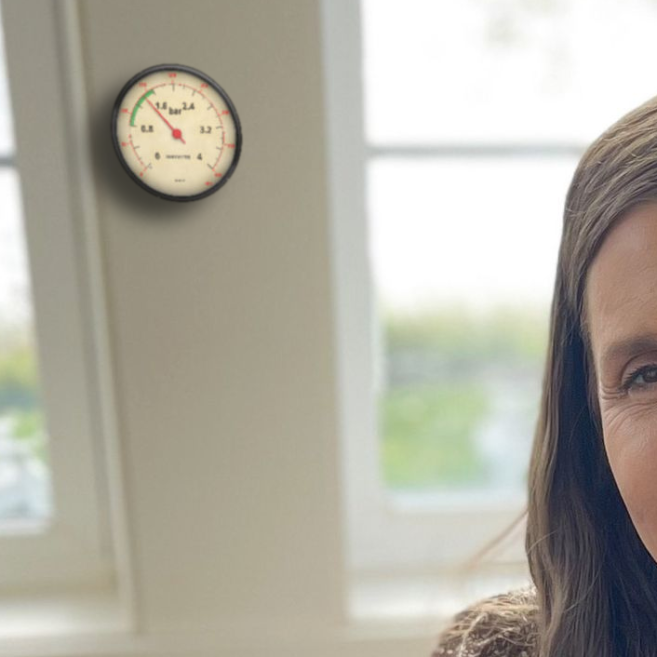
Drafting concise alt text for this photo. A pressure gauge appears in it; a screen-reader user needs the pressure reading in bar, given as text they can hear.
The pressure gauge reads 1.4 bar
